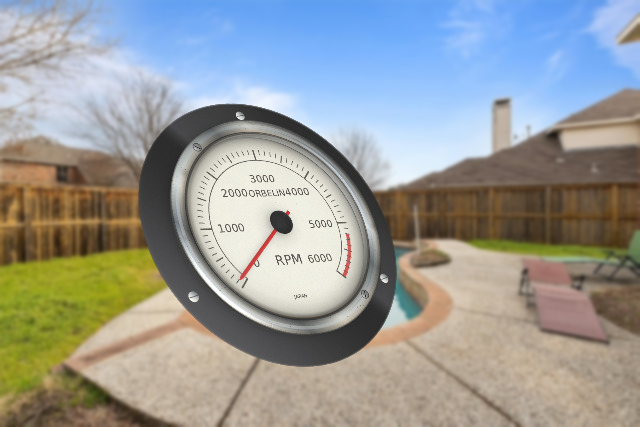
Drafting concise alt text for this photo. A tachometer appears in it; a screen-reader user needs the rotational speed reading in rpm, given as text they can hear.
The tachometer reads 100 rpm
